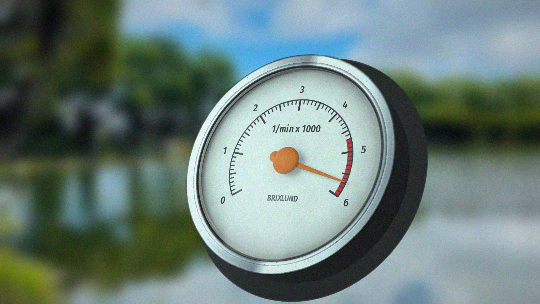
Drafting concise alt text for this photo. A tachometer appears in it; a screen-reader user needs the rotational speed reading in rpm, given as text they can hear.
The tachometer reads 5700 rpm
